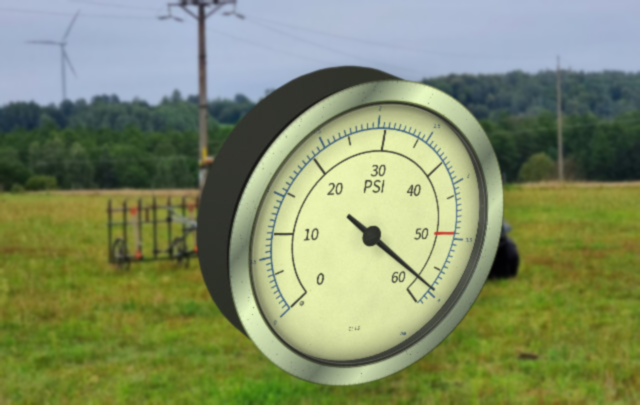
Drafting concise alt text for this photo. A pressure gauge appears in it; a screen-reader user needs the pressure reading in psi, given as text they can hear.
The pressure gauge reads 57.5 psi
